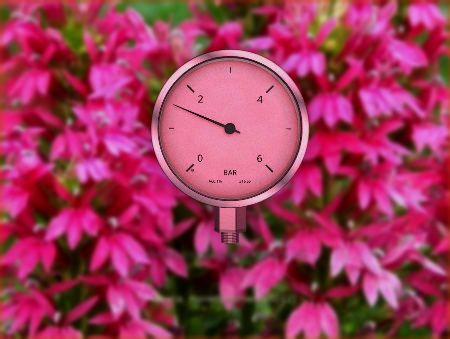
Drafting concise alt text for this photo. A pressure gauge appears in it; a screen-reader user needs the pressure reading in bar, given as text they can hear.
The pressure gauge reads 1.5 bar
